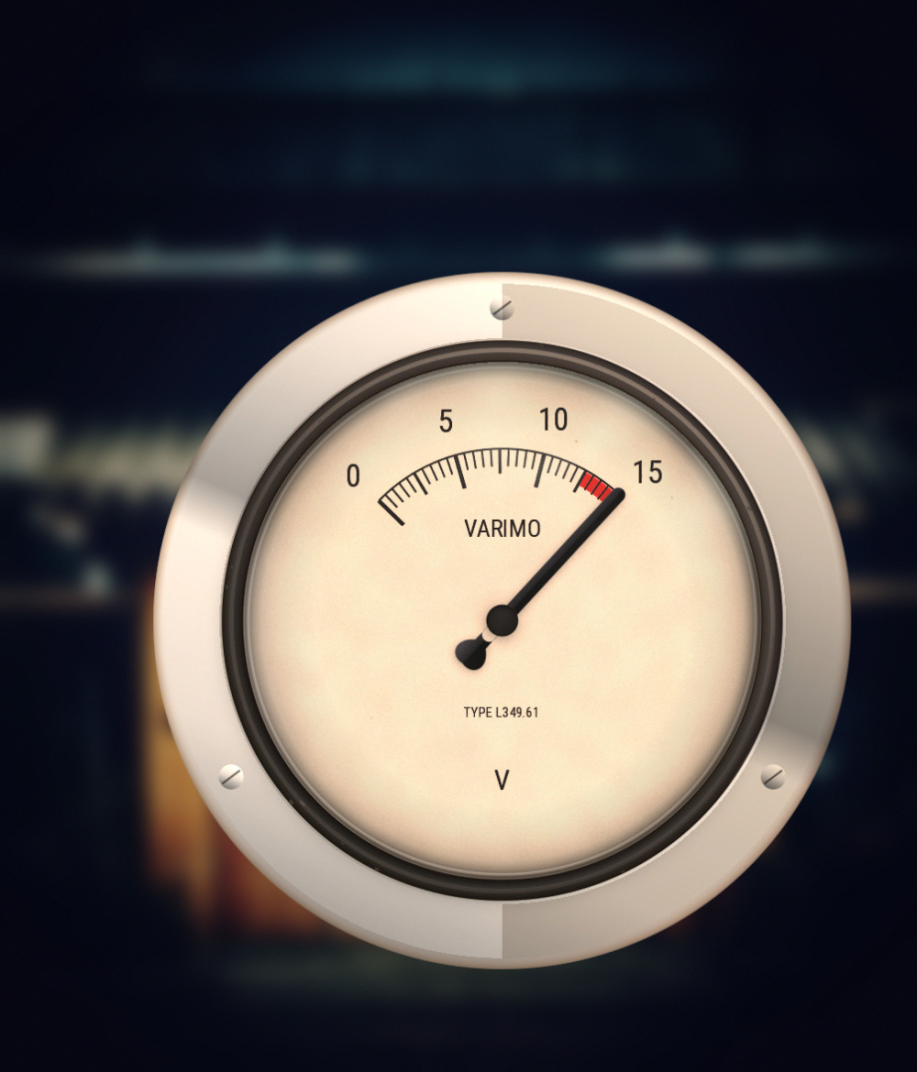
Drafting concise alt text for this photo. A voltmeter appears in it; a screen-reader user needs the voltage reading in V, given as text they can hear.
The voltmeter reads 14.75 V
